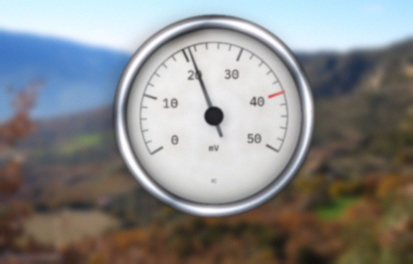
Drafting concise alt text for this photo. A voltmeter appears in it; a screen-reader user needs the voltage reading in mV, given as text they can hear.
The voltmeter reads 21 mV
